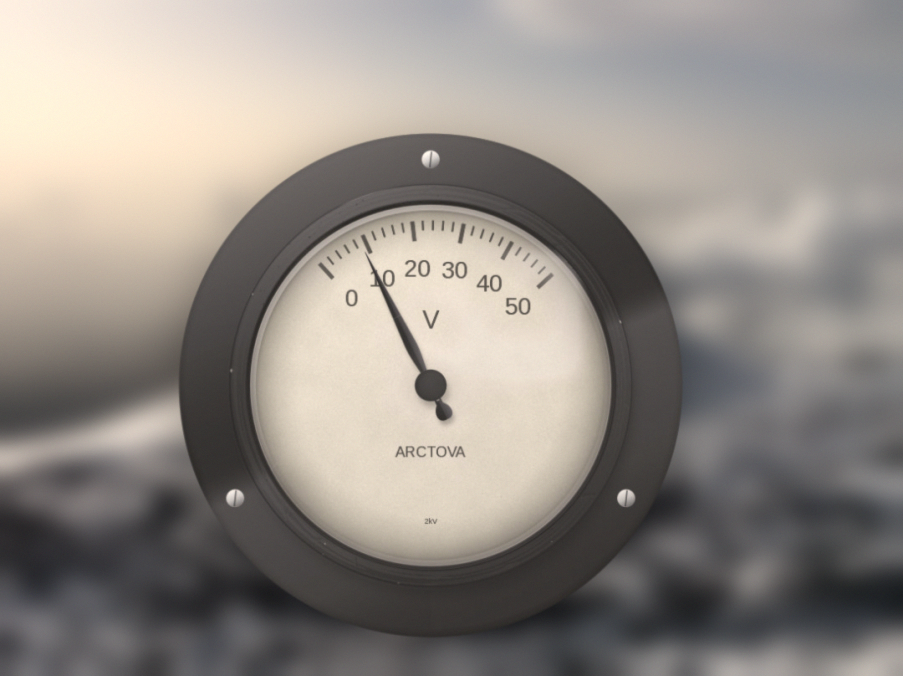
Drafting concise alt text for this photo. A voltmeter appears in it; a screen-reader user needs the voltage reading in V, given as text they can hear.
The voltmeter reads 9 V
